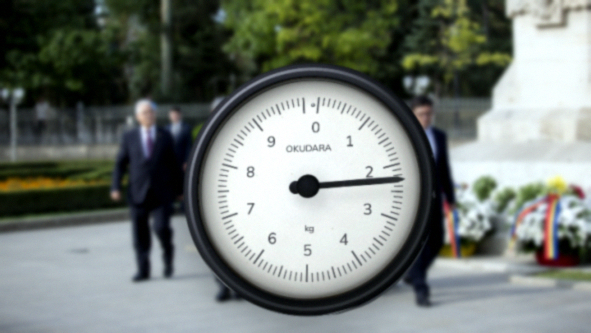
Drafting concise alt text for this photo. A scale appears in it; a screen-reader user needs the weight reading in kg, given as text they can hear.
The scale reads 2.3 kg
